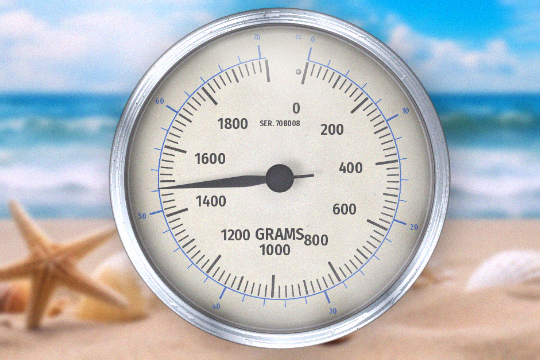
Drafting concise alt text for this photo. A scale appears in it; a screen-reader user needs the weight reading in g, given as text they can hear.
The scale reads 1480 g
